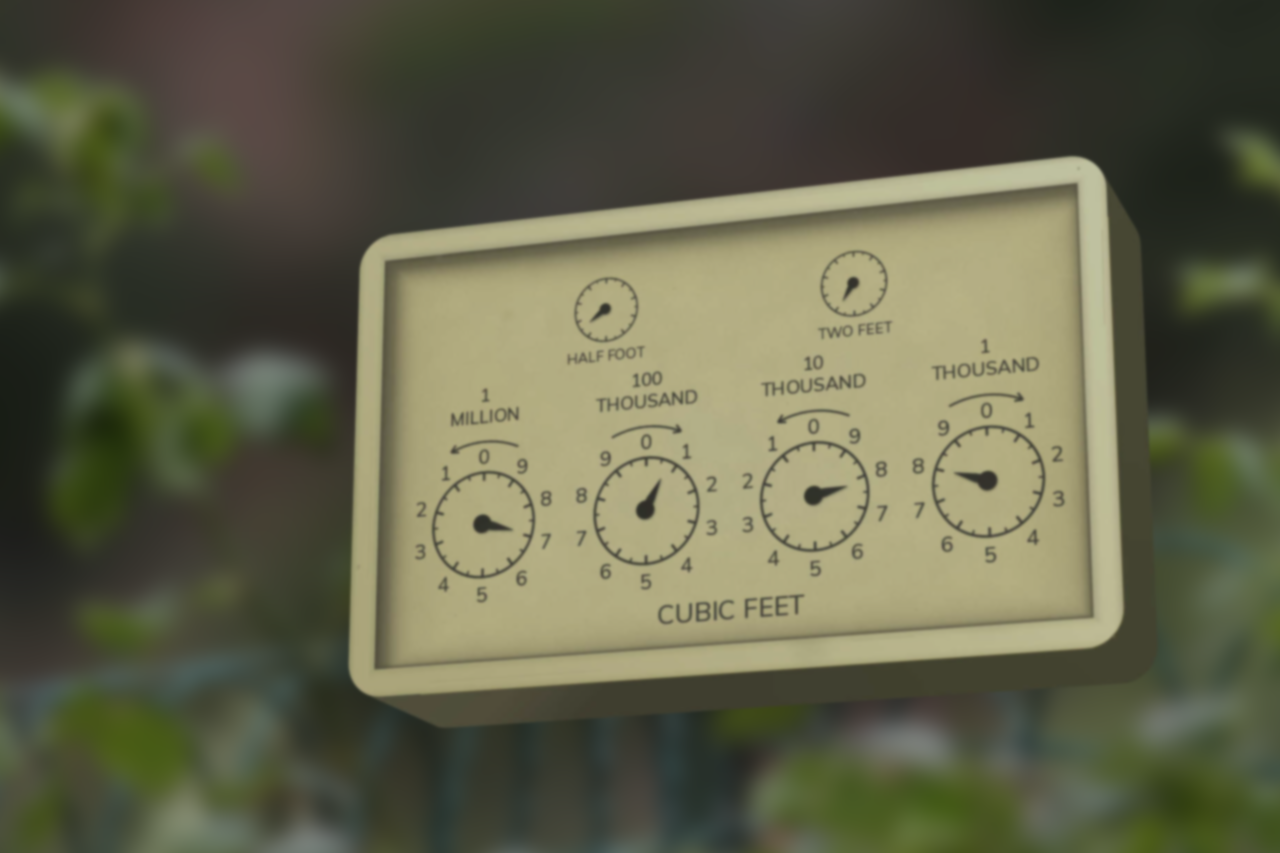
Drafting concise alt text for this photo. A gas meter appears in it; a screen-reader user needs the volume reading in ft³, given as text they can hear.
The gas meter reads 707800 ft³
